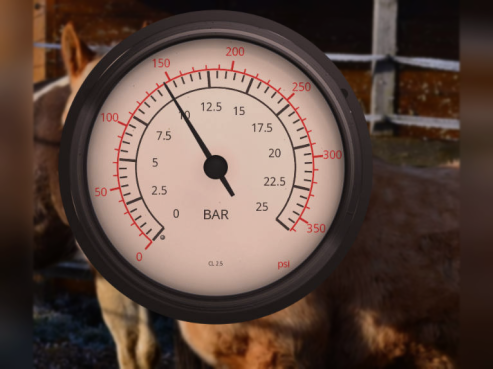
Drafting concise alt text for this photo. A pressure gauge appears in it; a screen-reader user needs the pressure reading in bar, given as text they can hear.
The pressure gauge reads 10 bar
